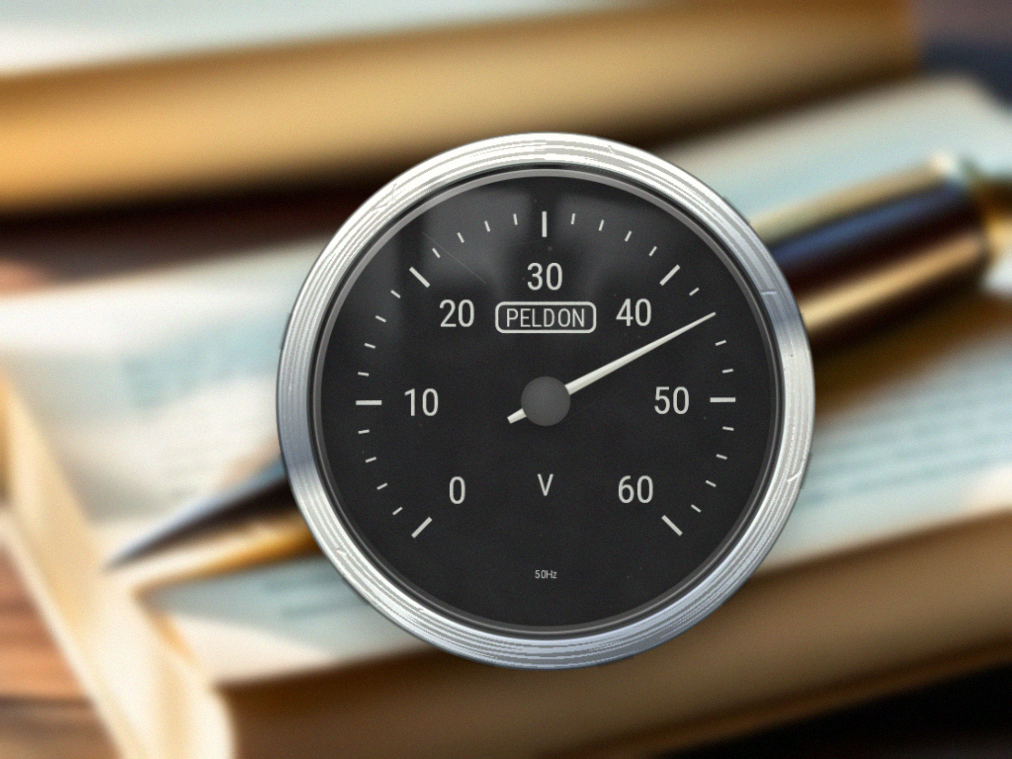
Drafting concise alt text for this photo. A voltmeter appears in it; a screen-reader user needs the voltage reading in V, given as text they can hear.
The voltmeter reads 44 V
